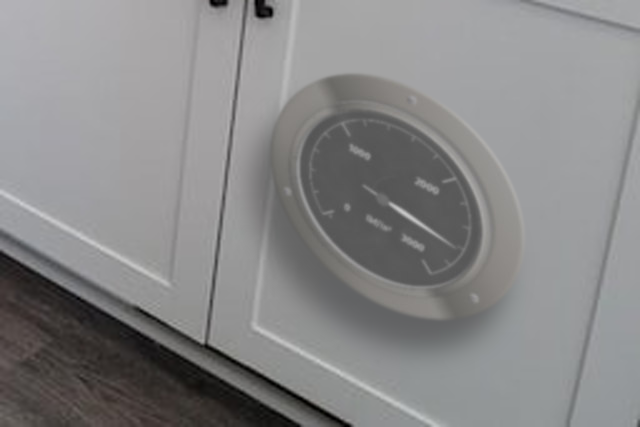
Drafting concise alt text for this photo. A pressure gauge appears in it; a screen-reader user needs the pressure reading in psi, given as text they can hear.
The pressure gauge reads 2600 psi
